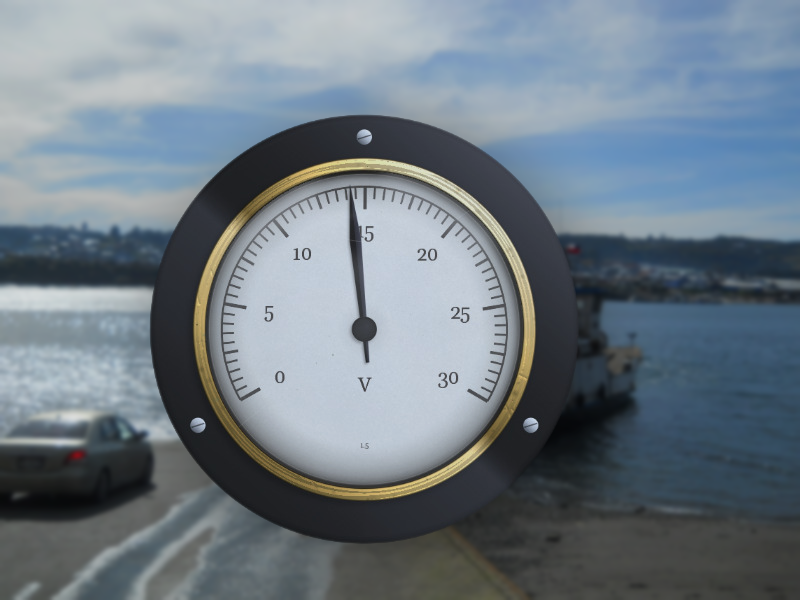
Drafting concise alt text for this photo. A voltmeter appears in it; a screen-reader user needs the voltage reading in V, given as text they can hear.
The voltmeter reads 14.25 V
